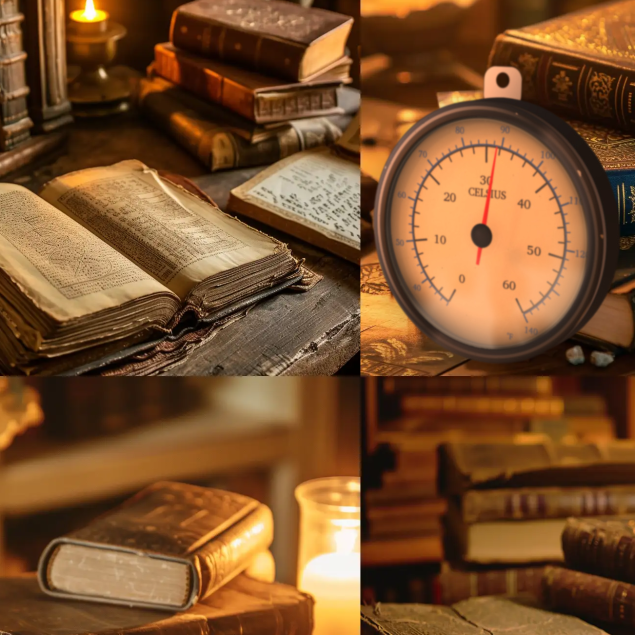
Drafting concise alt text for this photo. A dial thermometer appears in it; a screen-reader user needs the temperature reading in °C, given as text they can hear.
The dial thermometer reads 32 °C
